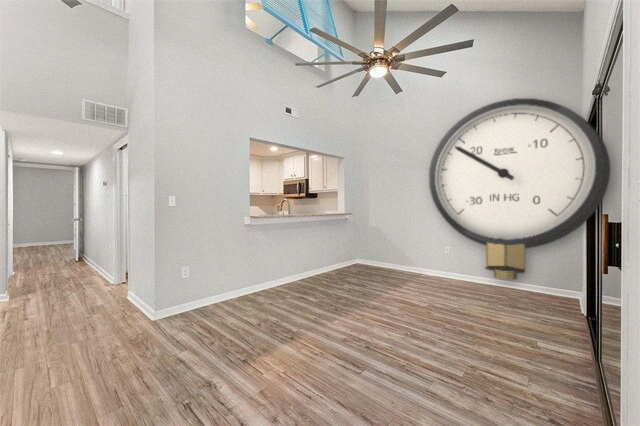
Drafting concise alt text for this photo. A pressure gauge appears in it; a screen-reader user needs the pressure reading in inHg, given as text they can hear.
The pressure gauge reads -21 inHg
